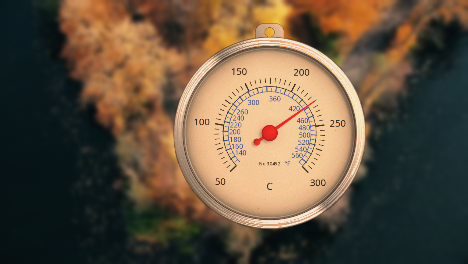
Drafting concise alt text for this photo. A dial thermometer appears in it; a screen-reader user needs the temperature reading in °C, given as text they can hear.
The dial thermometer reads 225 °C
